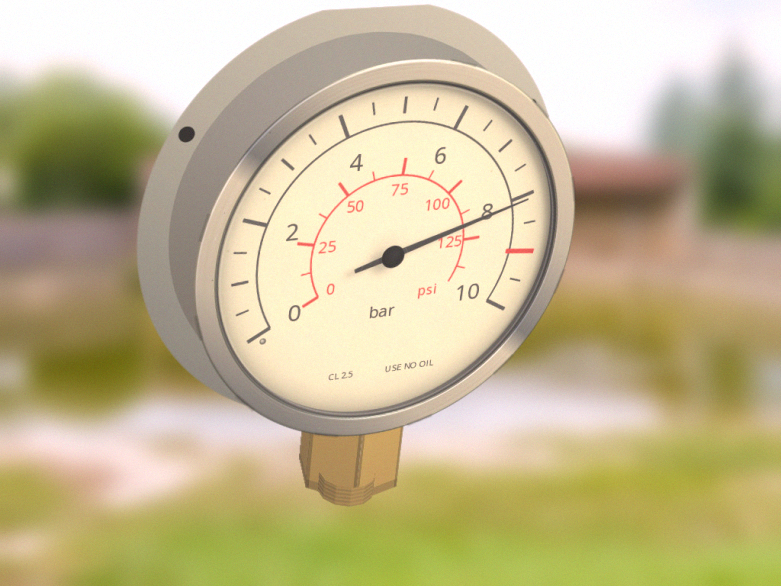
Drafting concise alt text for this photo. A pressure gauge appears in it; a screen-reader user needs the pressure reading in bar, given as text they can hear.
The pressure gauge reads 8 bar
